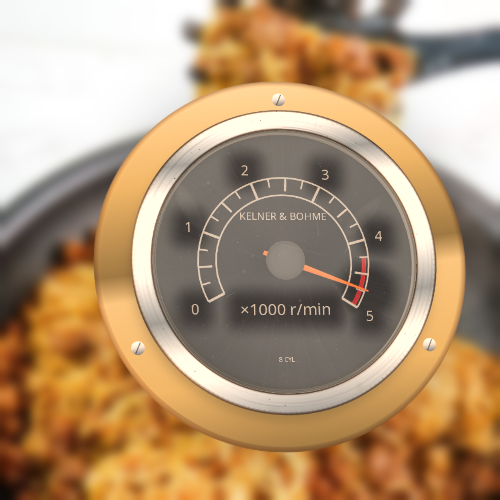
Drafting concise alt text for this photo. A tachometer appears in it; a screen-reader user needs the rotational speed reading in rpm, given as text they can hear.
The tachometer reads 4750 rpm
